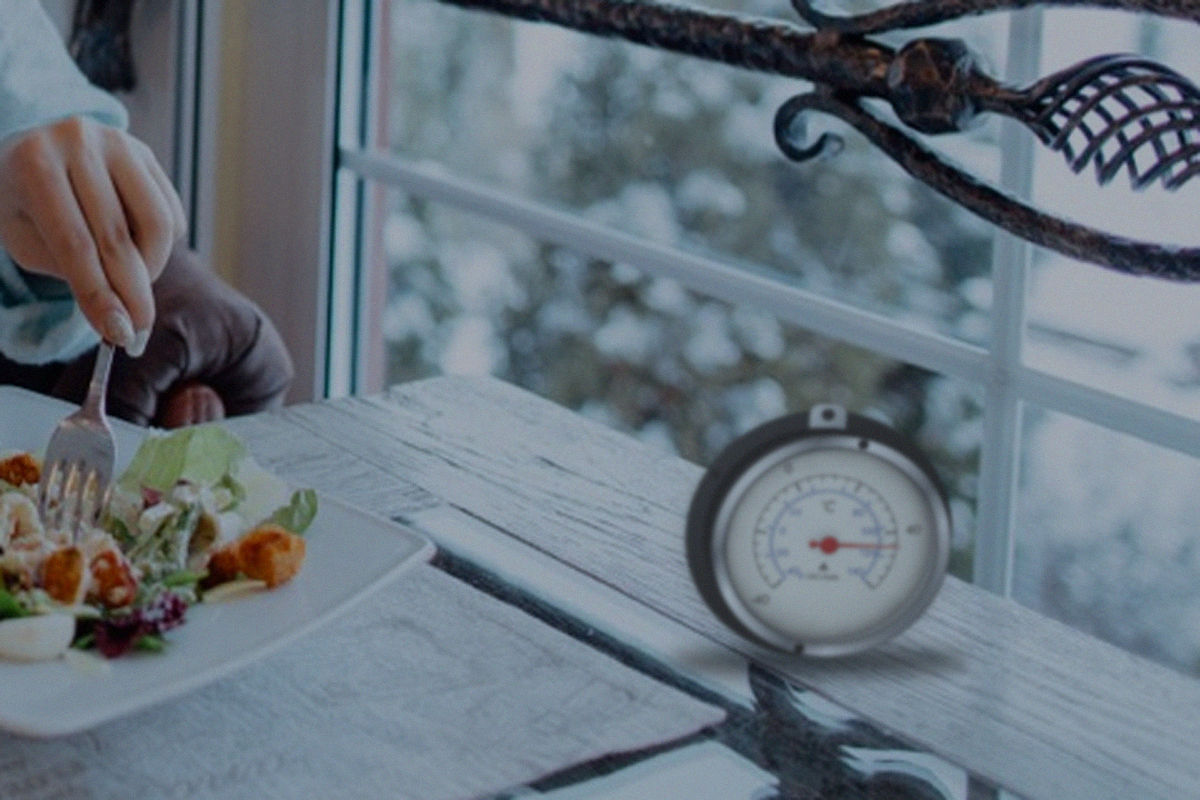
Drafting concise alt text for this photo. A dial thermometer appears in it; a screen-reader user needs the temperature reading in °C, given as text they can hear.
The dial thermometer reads 44 °C
